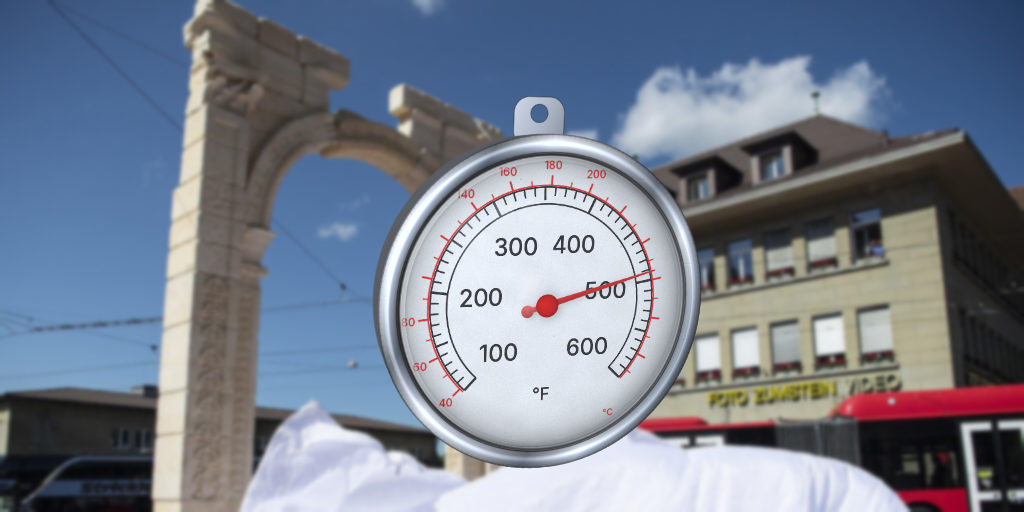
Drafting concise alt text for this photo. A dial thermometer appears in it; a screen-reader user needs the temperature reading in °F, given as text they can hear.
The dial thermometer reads 490 °F
